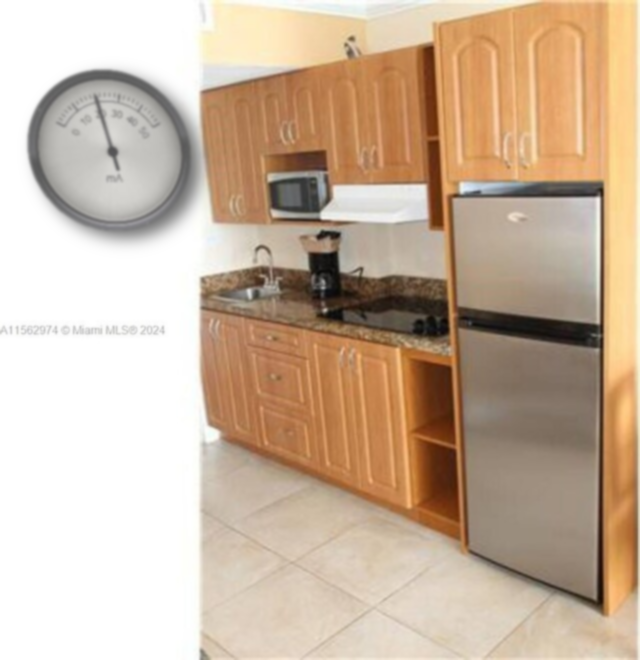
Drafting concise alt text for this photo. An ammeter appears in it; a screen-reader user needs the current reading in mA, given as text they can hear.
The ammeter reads 20 mA
